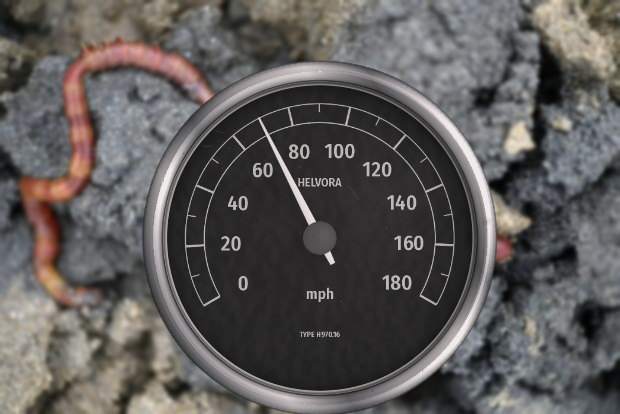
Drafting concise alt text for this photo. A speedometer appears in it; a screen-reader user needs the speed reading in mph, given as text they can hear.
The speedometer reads 70 mph
